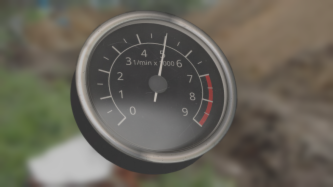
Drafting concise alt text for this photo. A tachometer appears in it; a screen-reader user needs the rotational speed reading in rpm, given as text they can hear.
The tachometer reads 5000 rpm
